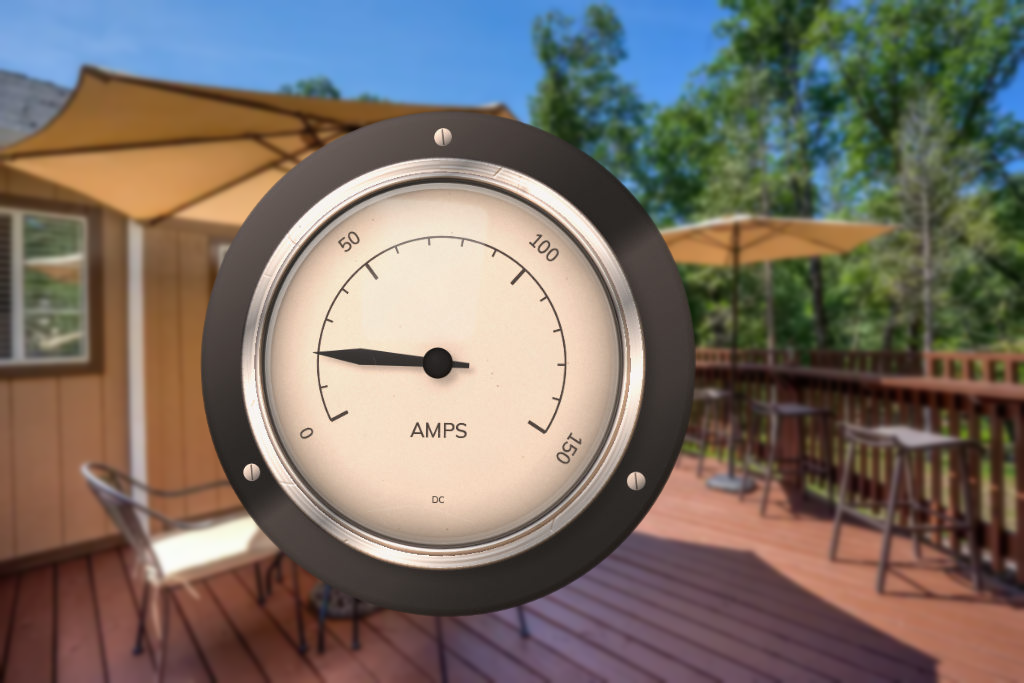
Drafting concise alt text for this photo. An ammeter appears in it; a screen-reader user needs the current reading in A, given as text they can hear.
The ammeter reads 20 A
